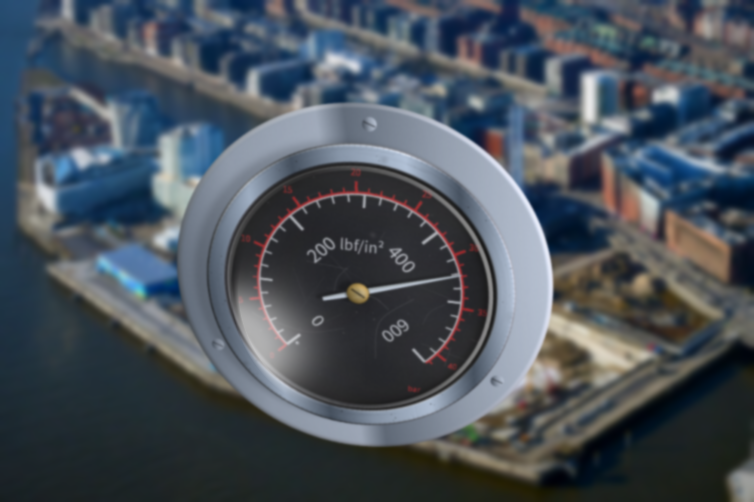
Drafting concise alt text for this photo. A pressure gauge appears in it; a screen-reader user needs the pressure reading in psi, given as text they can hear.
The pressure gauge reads 460 psi
